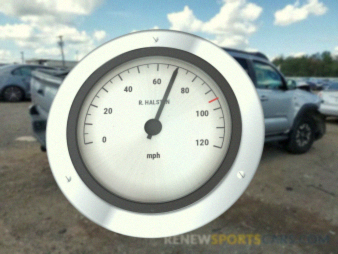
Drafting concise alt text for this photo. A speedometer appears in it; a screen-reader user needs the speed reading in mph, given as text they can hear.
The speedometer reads 70 mph
